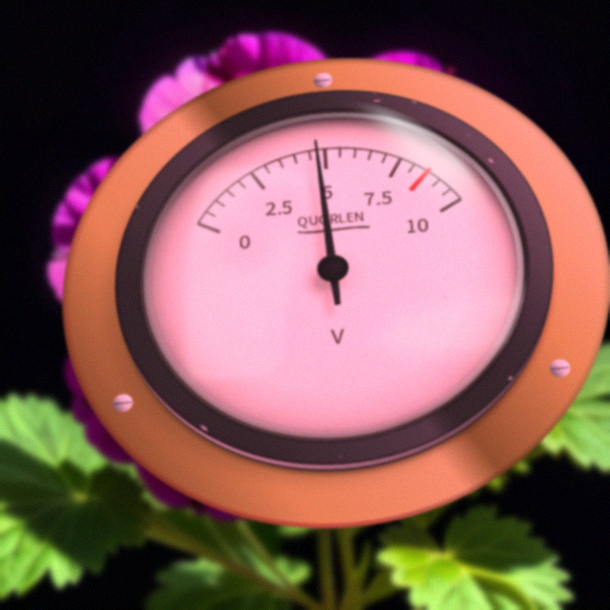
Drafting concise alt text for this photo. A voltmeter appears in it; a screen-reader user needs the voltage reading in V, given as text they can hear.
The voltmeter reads 4.75 V
